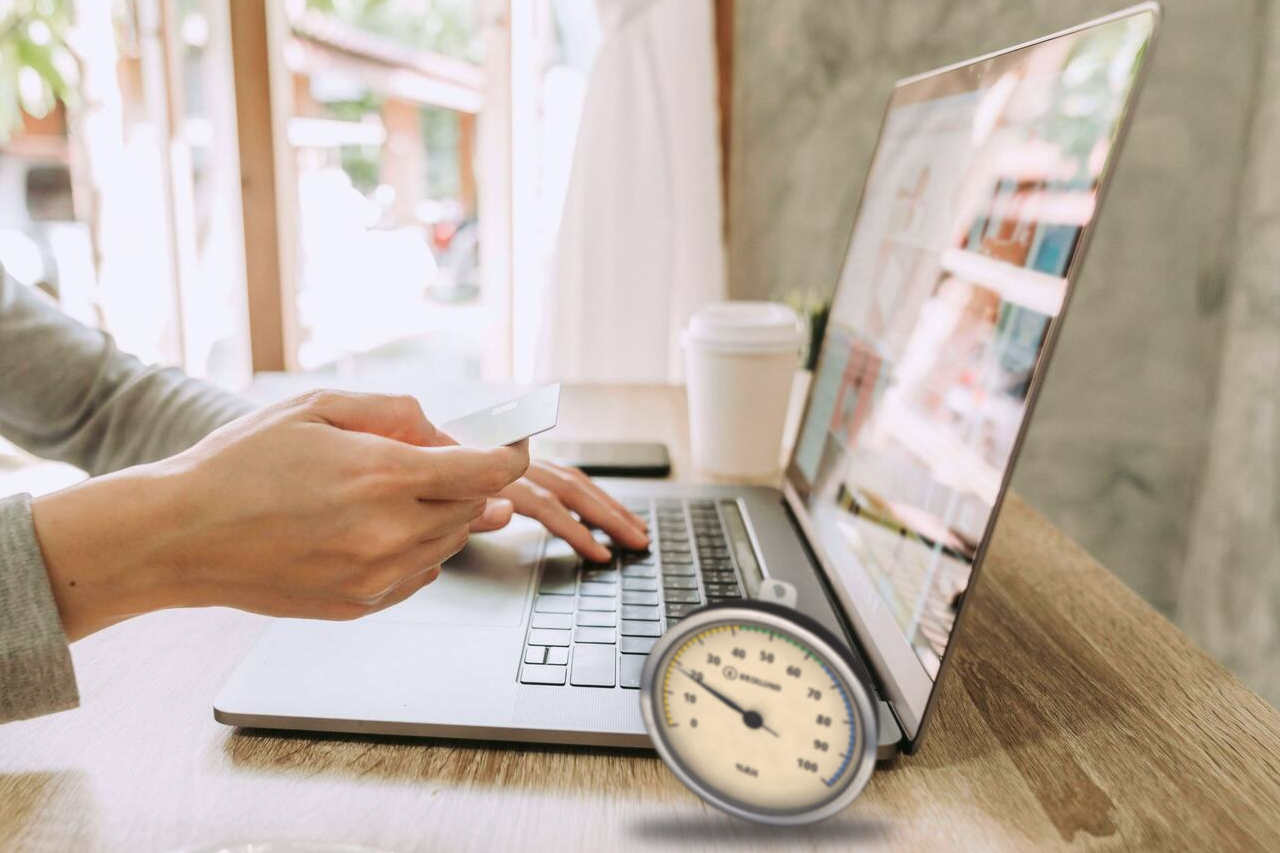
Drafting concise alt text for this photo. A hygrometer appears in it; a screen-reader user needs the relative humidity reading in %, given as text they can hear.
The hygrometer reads 20 %
